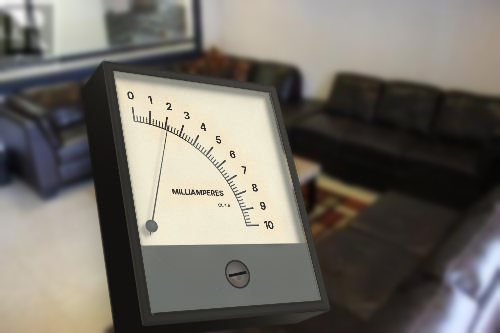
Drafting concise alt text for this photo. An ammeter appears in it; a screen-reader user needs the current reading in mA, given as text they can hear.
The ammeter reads 2 mA
